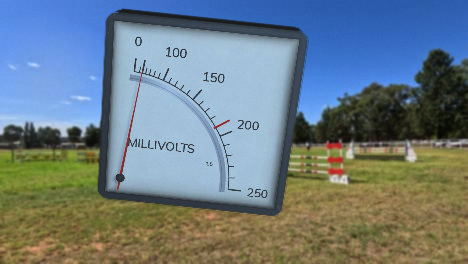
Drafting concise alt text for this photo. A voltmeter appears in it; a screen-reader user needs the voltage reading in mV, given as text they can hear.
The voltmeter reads 50 mV
